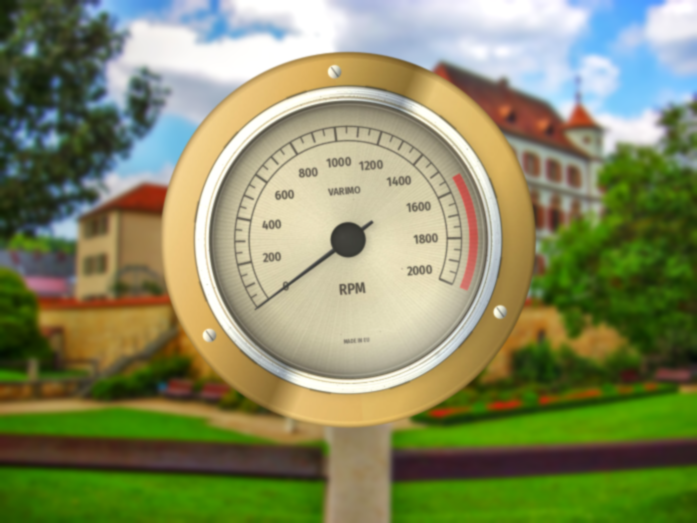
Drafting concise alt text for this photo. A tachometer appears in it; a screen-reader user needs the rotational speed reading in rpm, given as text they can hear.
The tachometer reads 0 rpm
